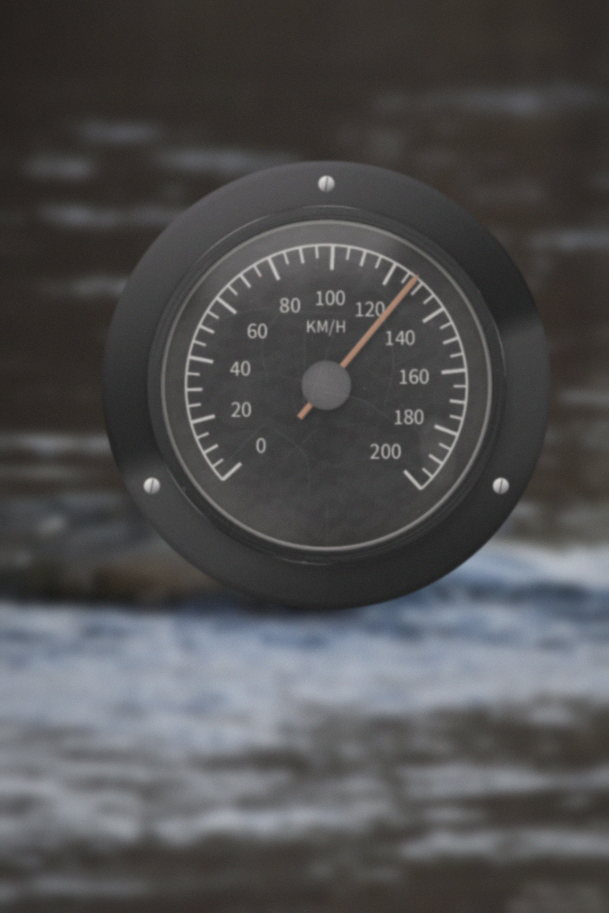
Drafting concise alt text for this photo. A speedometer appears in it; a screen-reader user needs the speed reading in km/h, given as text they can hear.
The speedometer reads 127.5 km/h
